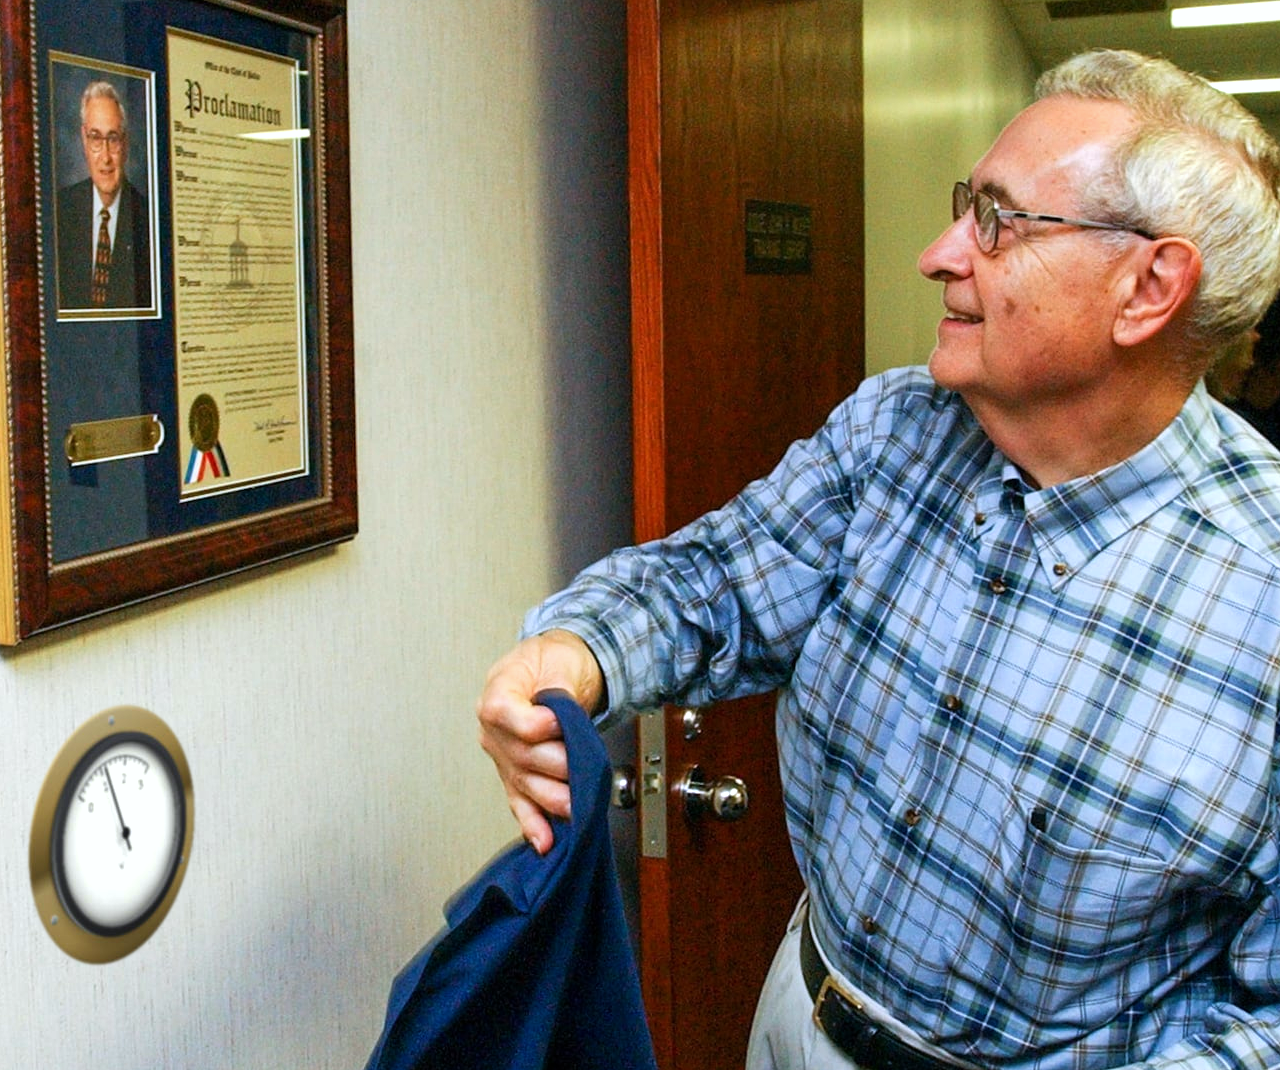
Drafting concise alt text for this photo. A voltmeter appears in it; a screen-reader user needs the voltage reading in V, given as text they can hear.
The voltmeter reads 1 V
